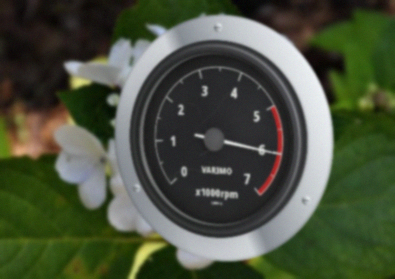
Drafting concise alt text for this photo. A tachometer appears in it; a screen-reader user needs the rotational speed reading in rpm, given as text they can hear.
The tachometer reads 6000 rpm
